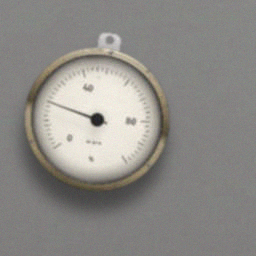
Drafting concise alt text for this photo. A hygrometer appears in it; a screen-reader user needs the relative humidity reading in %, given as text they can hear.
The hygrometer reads 20 %
